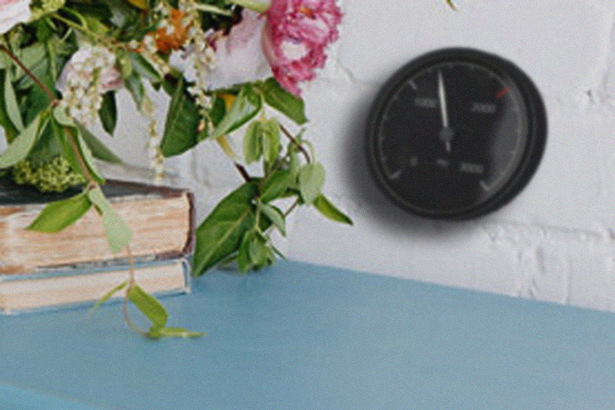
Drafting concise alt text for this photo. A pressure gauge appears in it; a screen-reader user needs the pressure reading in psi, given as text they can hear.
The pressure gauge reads 1300 psi
